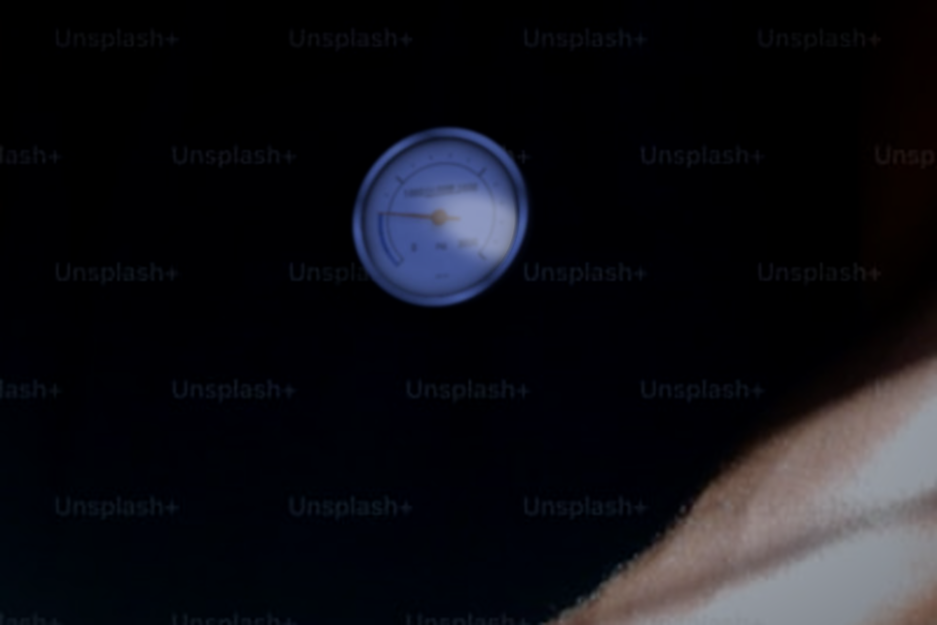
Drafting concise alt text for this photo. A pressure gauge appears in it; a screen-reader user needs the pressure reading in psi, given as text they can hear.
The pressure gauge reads 600 psi
